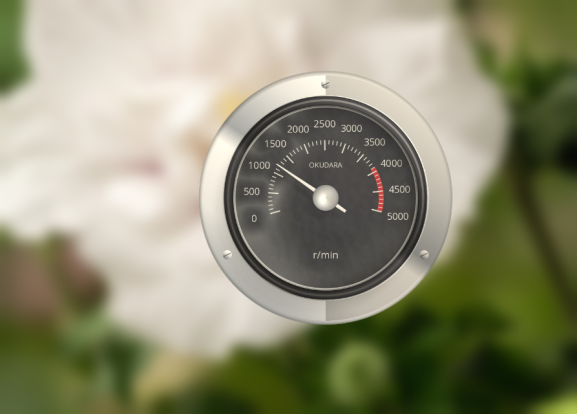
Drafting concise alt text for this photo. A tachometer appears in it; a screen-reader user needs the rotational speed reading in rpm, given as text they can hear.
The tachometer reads 1200 rpm
